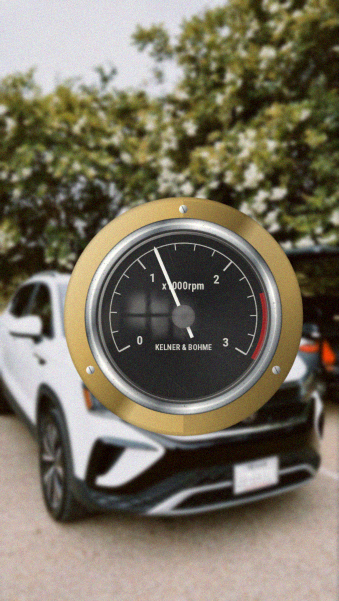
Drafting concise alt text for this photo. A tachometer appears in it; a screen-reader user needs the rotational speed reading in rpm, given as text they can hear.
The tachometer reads 1200 rpm
